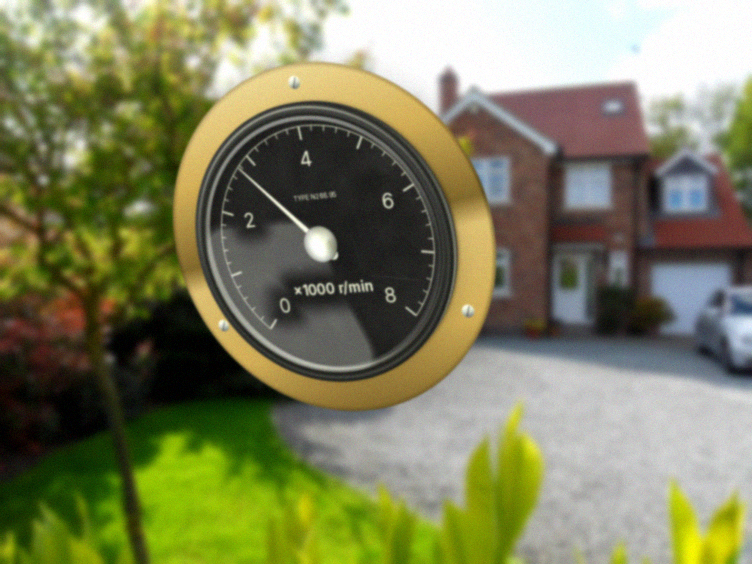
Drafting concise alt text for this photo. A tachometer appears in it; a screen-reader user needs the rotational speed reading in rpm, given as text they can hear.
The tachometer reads 2800 rpm
